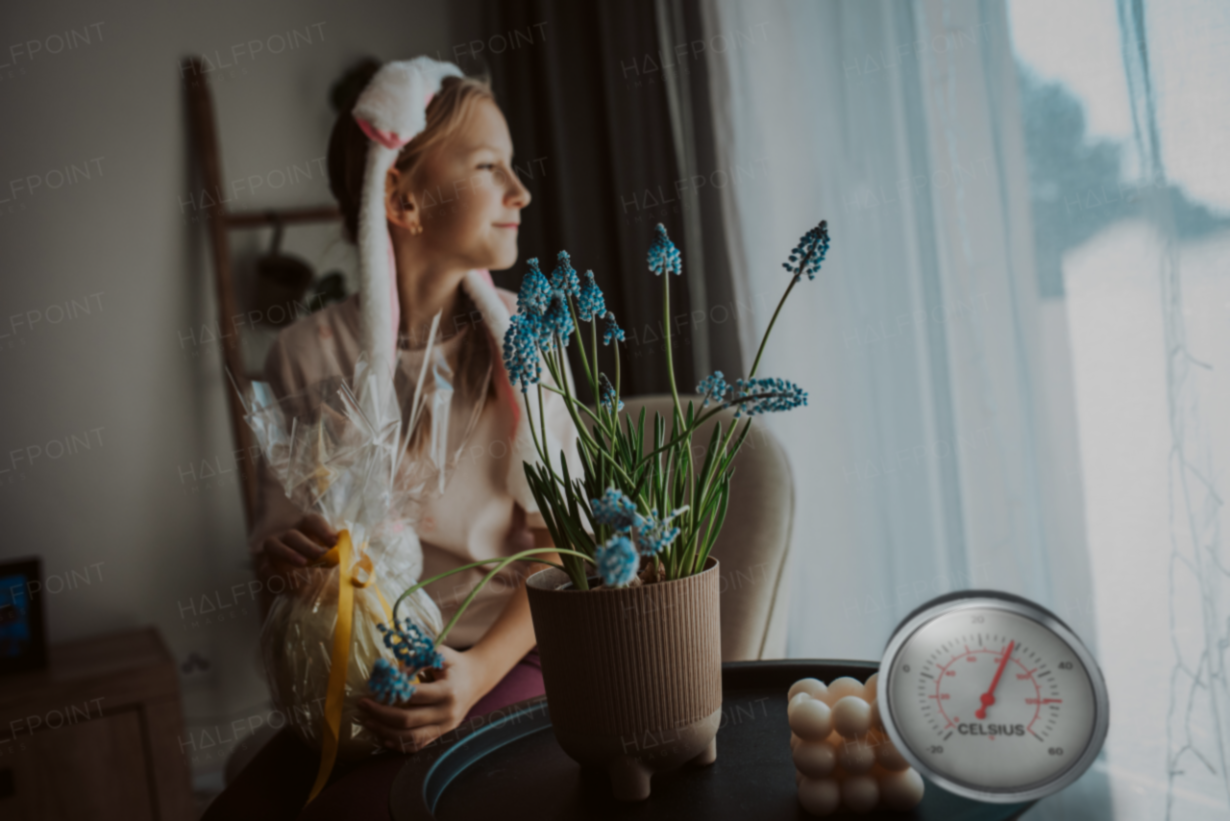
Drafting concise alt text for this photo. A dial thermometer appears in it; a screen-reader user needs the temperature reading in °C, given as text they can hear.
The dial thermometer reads 28 °C
